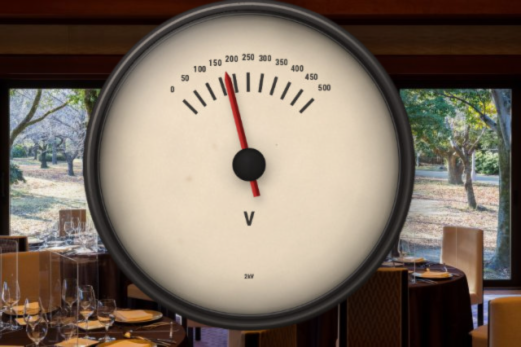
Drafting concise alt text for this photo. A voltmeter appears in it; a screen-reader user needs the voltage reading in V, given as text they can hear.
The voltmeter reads 175 V
